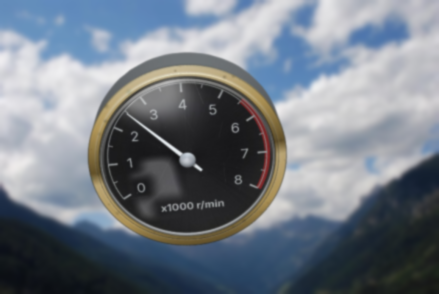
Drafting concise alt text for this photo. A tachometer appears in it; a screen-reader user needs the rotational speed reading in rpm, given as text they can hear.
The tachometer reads 2500 rpm
